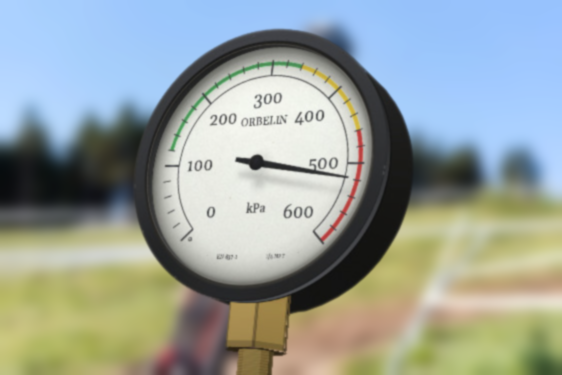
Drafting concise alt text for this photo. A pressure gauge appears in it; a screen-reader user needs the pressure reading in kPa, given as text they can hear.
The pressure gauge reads 520 kPa
